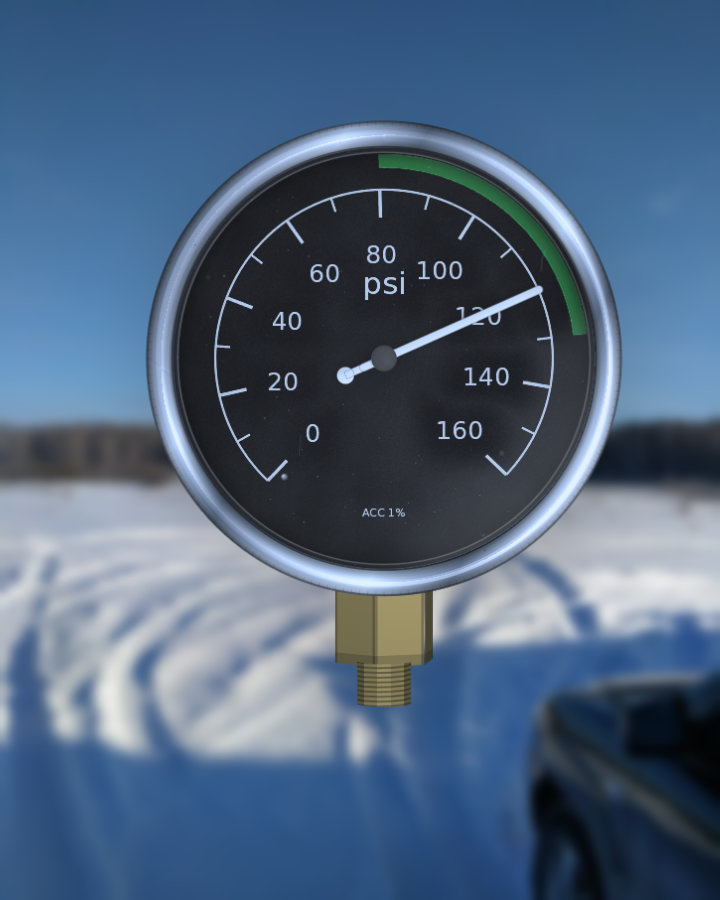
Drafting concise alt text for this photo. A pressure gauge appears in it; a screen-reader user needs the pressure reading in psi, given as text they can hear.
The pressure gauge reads 120 psi
